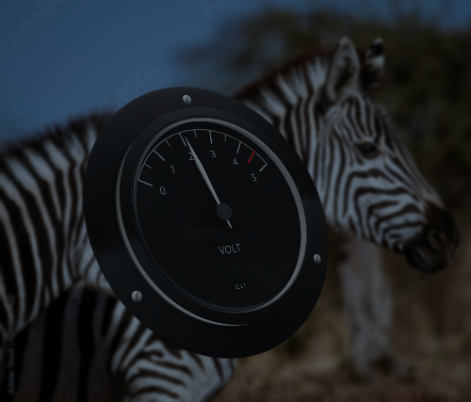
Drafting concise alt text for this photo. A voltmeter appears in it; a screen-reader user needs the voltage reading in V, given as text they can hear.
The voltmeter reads 2 V
